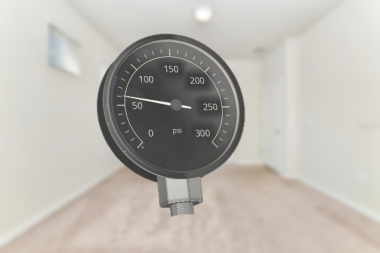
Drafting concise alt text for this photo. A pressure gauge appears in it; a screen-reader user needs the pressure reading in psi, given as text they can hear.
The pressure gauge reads 60 psi
